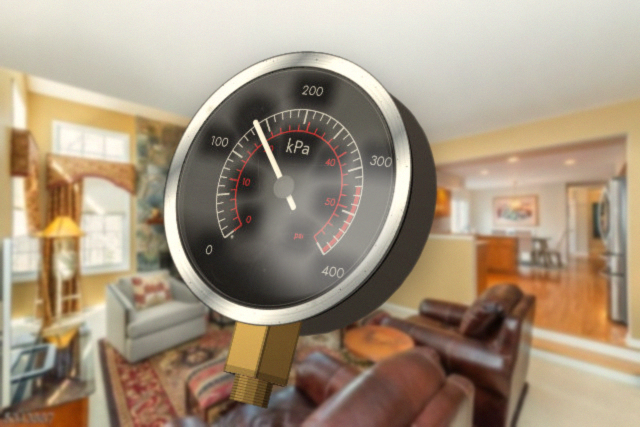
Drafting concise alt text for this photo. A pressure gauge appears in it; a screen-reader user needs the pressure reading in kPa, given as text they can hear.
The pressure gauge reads 140 kPa
